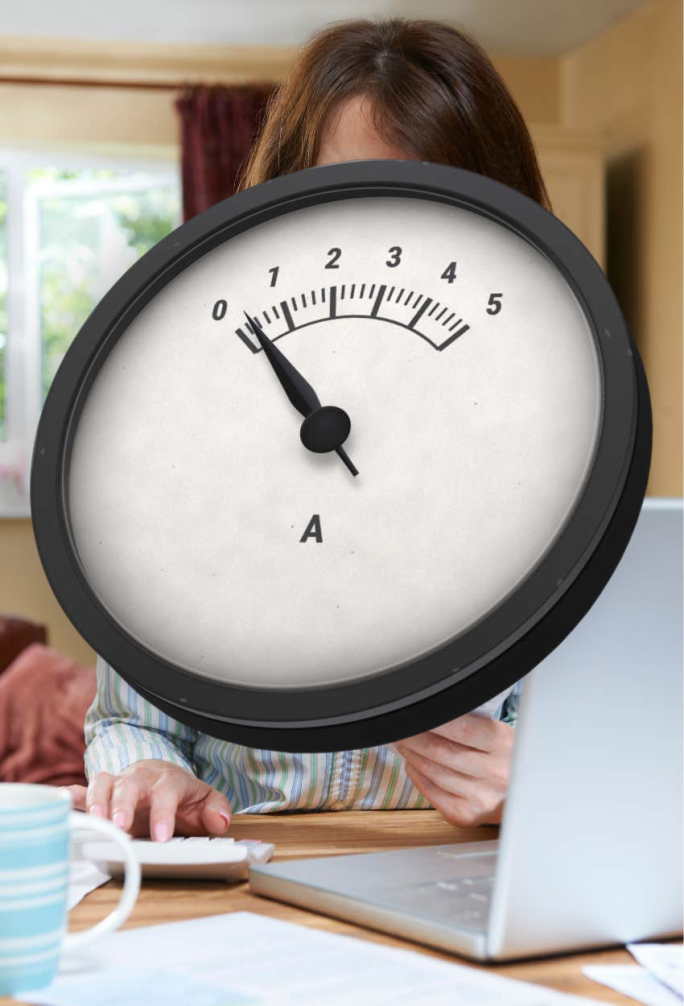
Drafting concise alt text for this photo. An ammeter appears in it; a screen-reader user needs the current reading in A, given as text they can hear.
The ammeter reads 0.3 A
